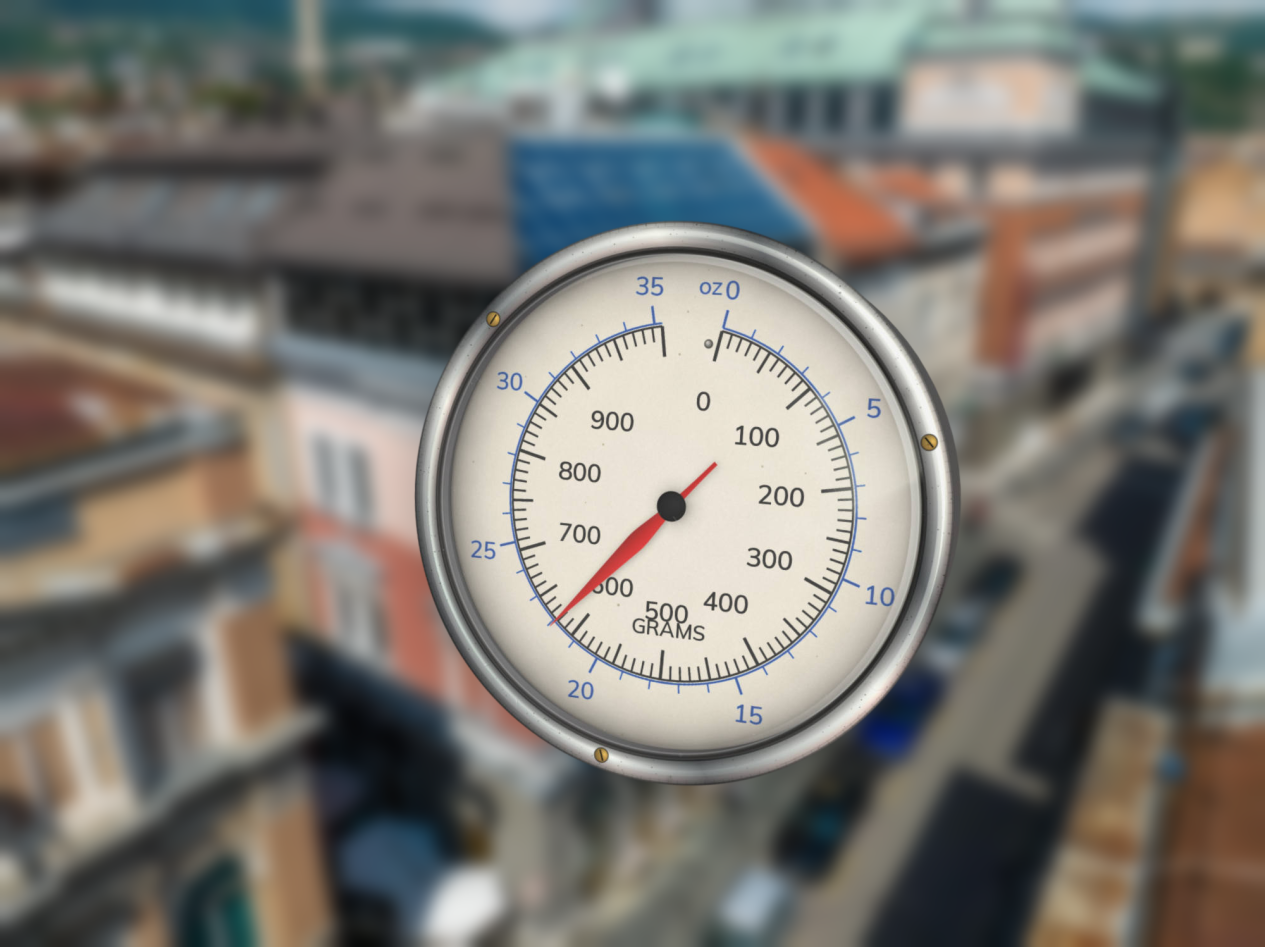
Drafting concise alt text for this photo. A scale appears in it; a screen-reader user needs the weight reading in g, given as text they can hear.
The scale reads 620 g
